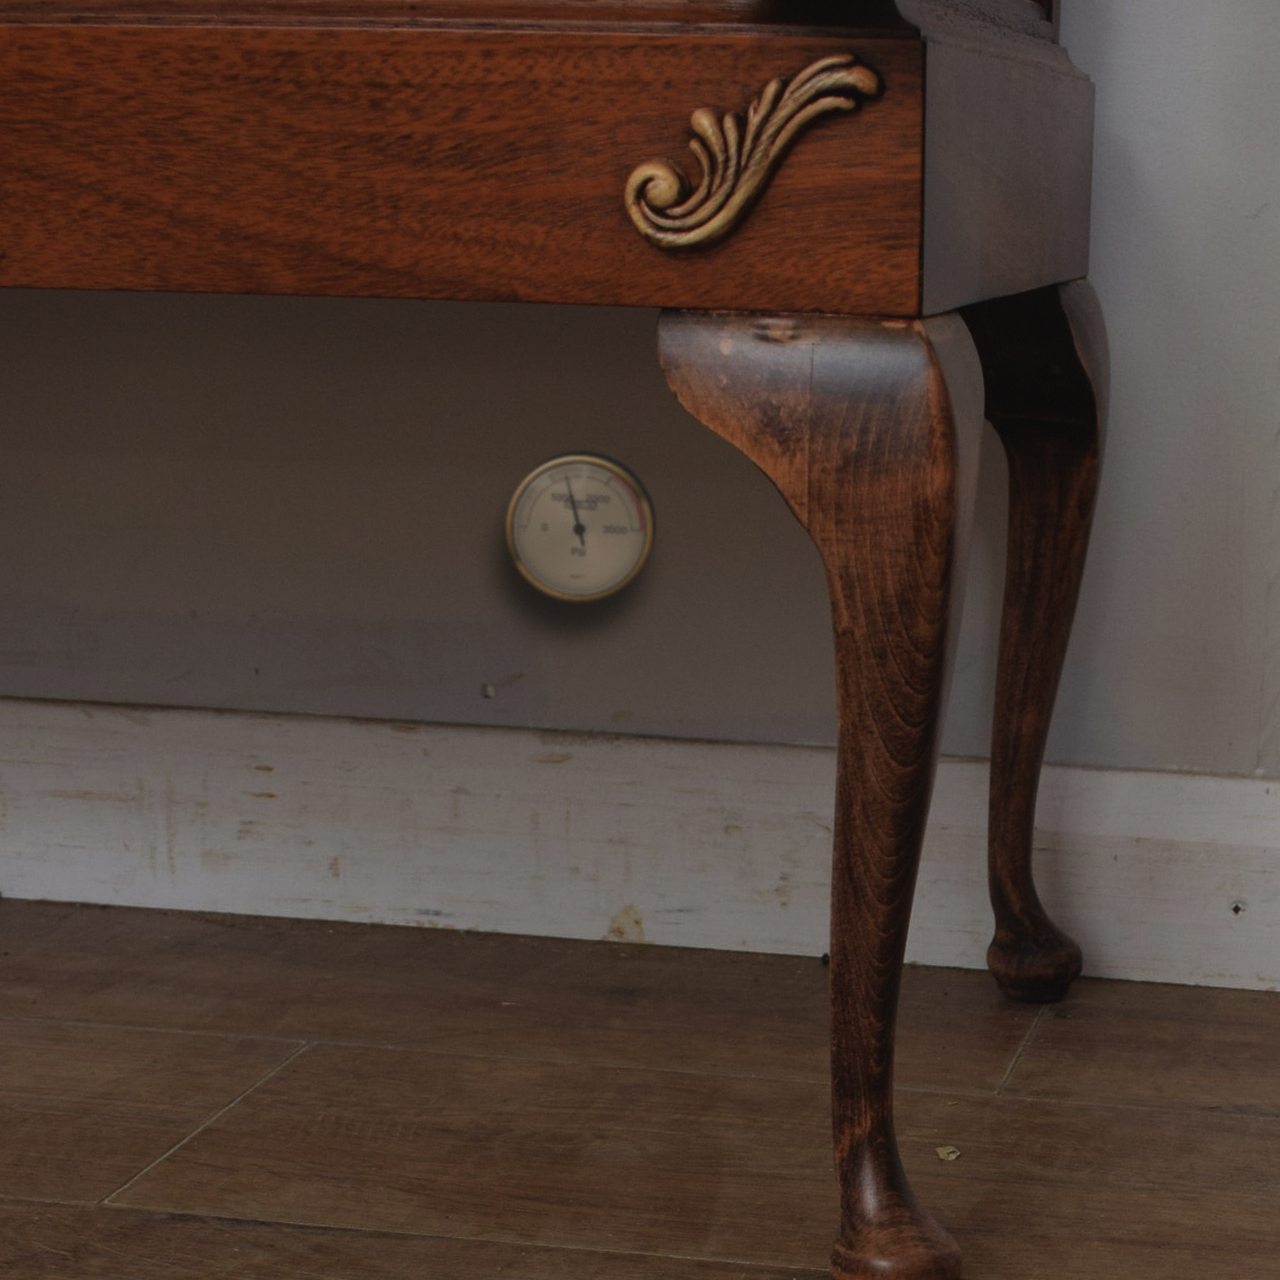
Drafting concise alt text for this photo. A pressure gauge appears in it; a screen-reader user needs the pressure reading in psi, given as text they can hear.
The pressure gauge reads 1250 psi
